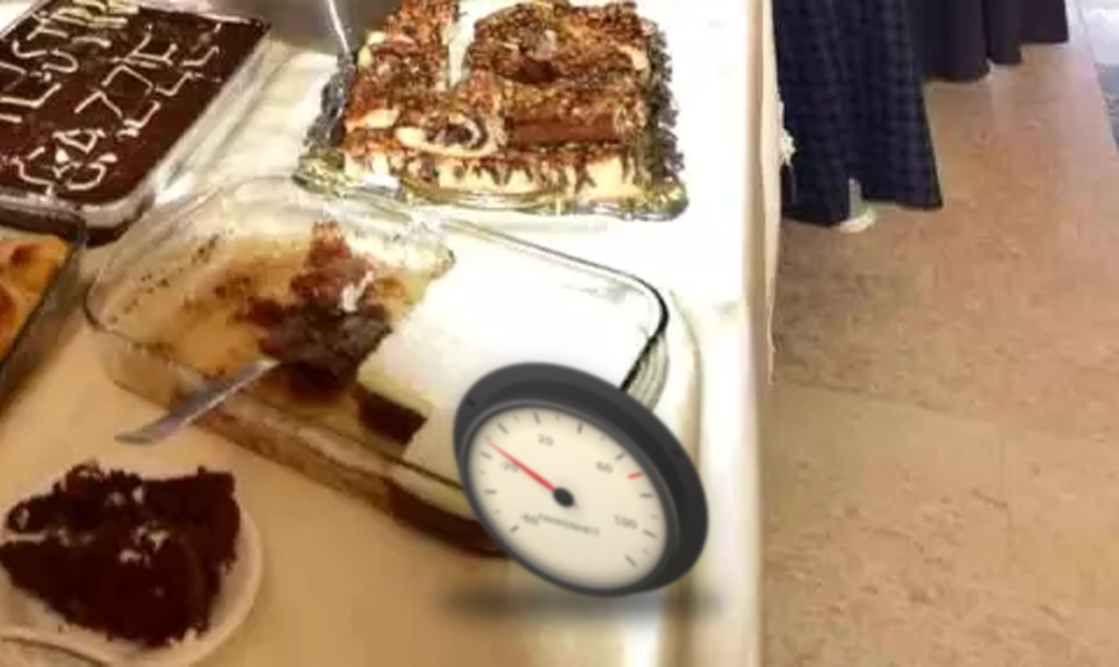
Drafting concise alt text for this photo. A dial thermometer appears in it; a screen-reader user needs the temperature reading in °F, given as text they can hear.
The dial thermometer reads -10 °F
